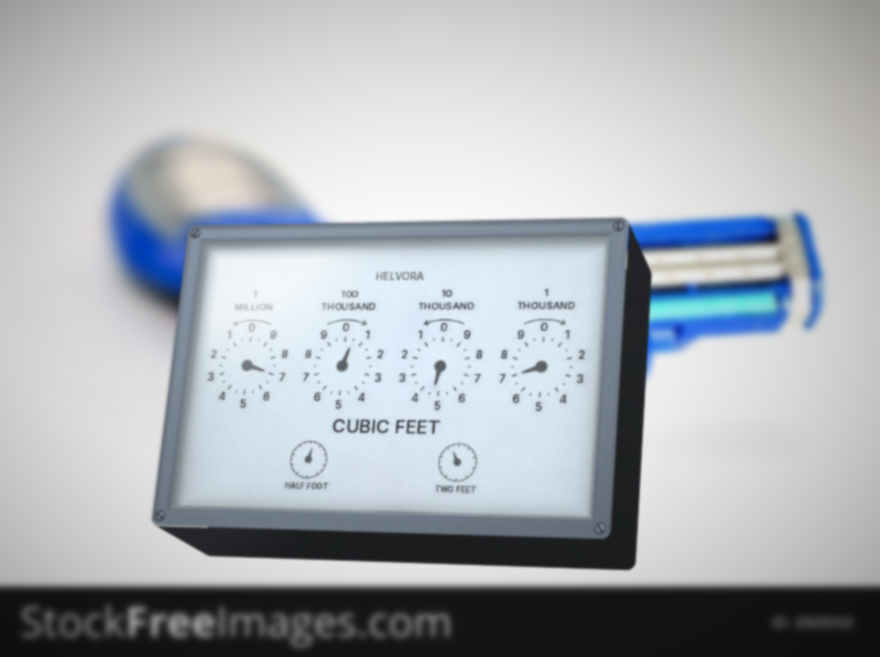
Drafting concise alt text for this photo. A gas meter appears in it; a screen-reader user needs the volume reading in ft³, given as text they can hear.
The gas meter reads 704700 ft³
